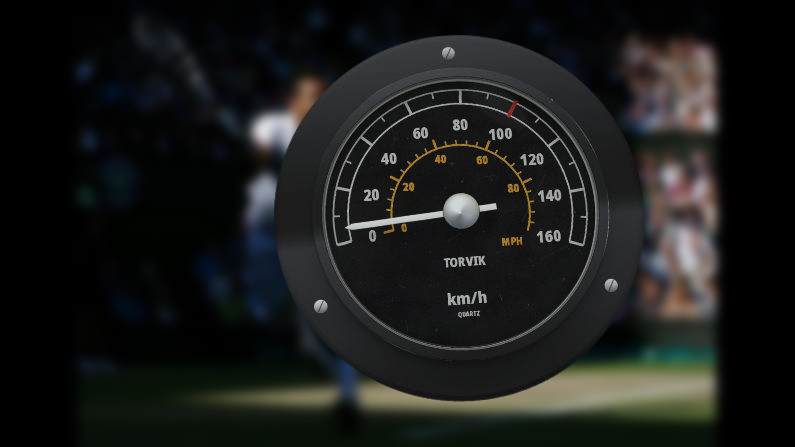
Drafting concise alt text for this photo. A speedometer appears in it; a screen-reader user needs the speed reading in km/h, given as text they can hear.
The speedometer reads 5 km/h
